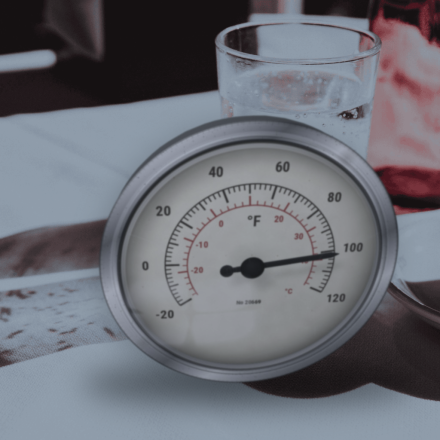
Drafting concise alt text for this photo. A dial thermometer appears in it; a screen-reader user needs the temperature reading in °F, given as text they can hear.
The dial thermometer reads 100 °F
